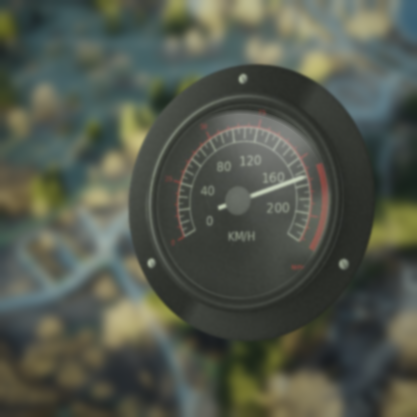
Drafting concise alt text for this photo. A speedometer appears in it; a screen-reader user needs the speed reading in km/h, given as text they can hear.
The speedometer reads 175 km/h
